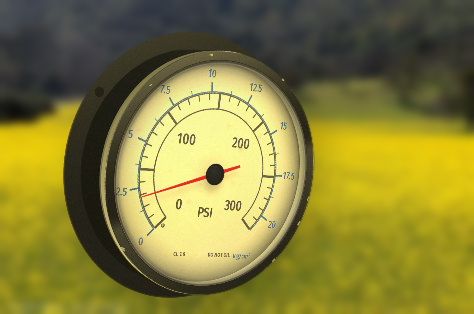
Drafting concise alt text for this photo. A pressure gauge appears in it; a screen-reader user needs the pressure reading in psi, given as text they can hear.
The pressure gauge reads 30 psi
